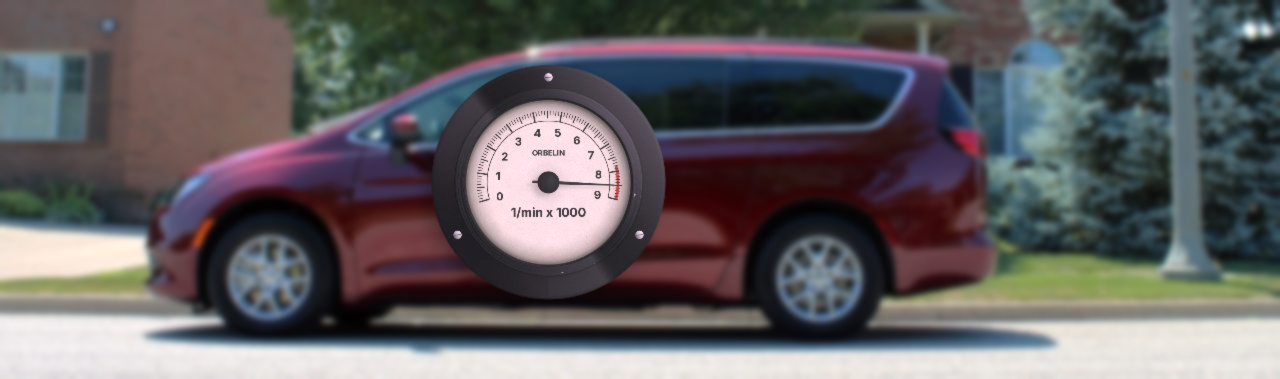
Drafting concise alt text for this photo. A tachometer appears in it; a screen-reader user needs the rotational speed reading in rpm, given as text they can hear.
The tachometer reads 8500 rpm
